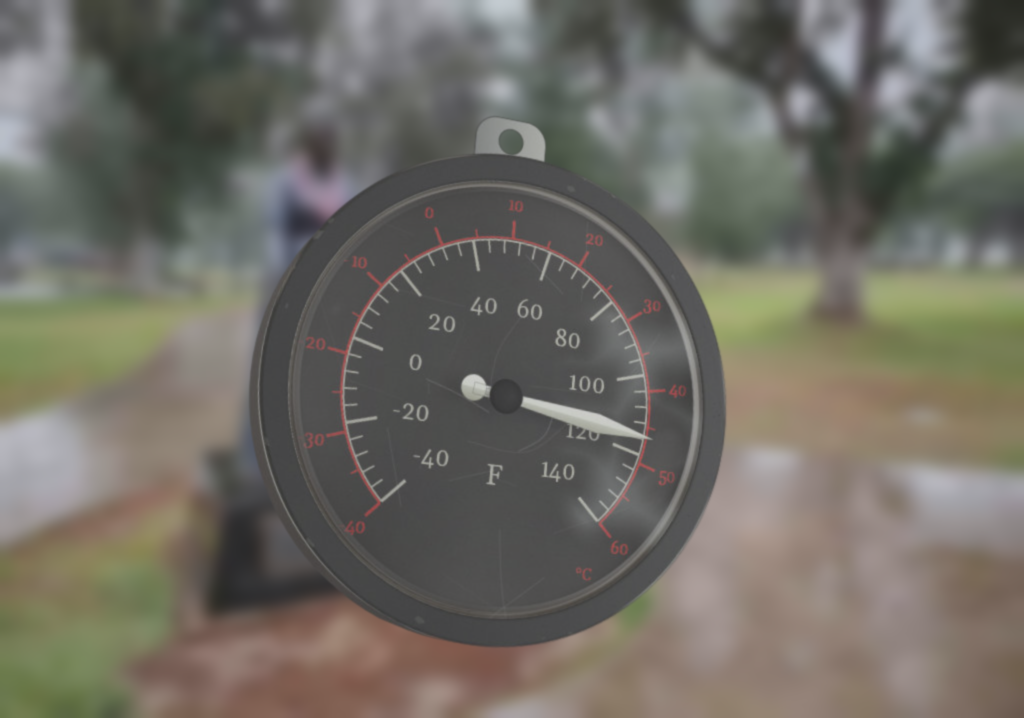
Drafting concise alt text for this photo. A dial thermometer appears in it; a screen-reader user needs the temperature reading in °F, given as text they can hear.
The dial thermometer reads 116 °F
